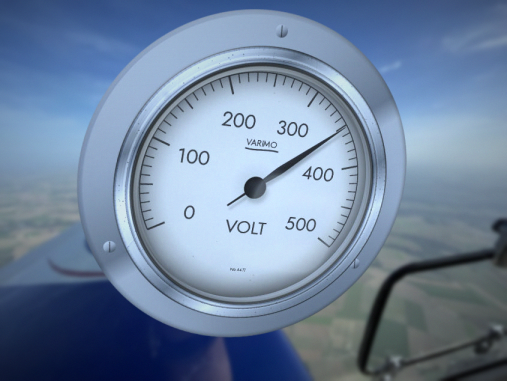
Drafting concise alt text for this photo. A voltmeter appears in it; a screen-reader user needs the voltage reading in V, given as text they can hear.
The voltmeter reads 350 V
